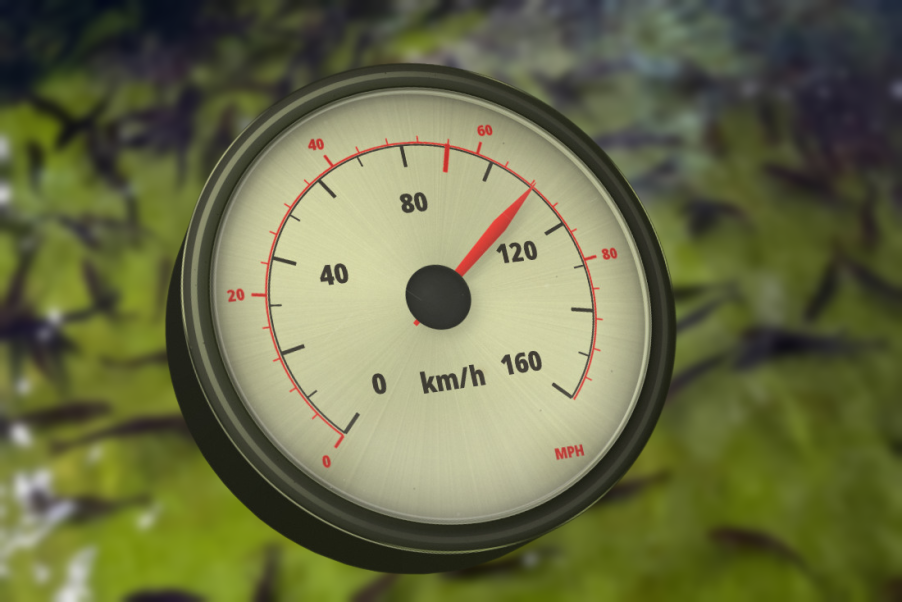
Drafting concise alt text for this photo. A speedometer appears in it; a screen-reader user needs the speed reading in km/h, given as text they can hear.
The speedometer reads 110 km/h
